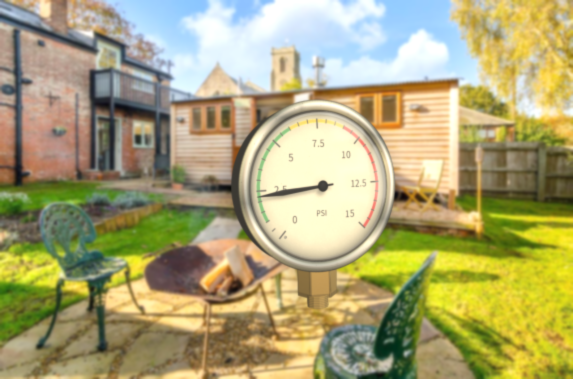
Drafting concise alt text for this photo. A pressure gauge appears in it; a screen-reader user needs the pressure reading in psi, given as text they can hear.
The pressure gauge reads 2.25 psi
